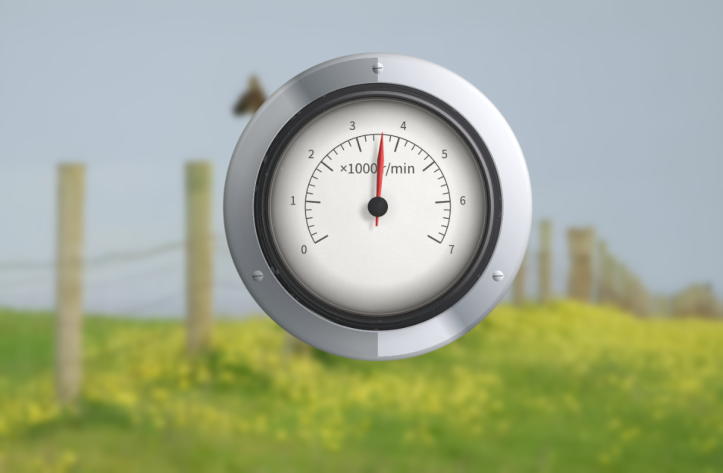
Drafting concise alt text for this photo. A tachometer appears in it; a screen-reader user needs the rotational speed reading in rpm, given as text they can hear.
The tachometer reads 3600 rpm
